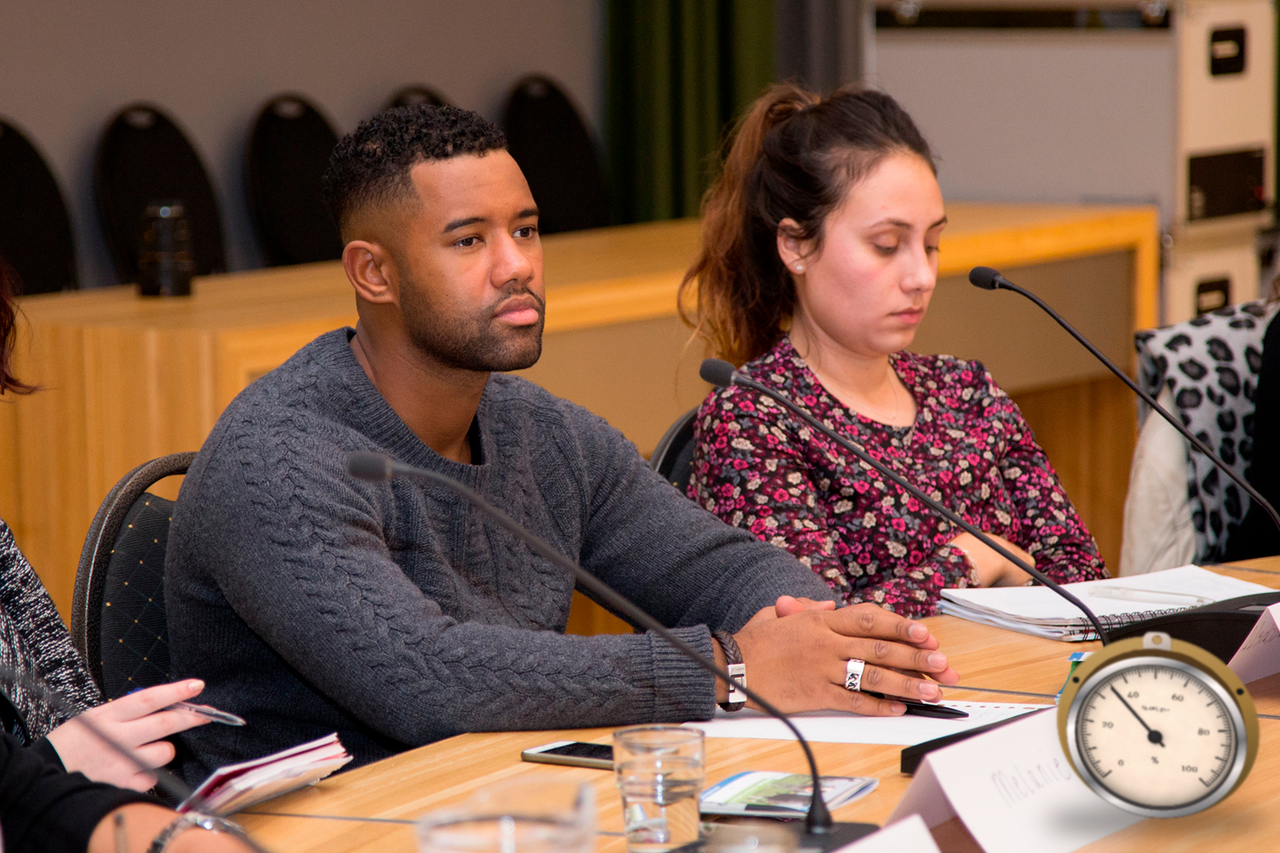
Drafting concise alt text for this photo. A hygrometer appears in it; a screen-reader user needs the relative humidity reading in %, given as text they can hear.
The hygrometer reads 35 %
